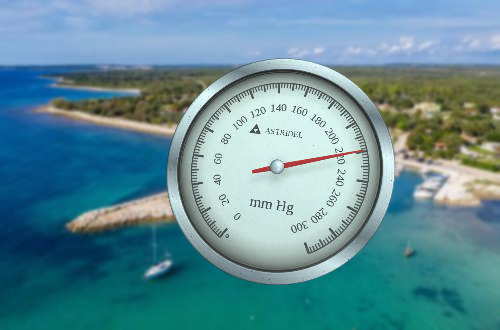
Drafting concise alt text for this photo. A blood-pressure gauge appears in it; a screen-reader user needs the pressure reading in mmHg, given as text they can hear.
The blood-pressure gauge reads 220 mmHg
